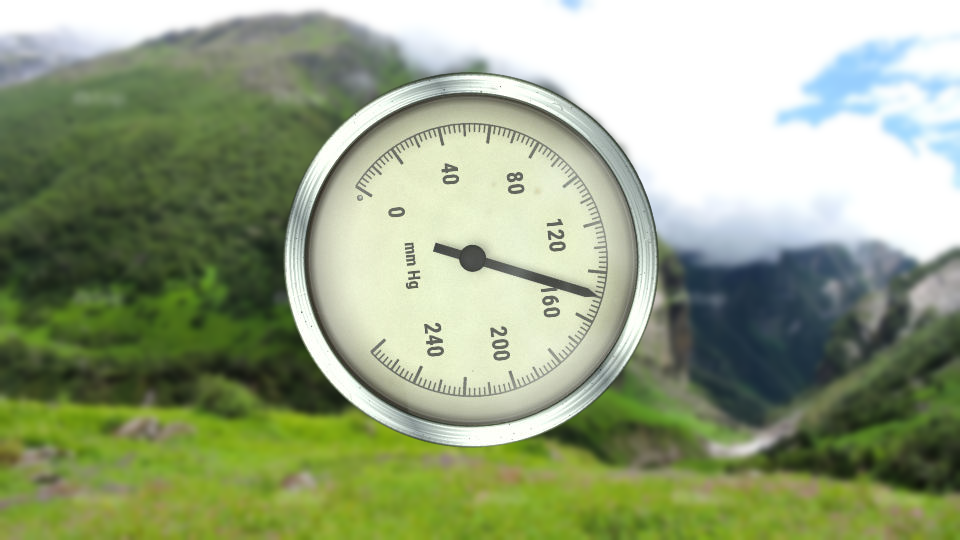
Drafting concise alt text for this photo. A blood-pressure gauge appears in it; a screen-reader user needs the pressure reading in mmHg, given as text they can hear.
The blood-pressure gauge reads 150 mmHg
